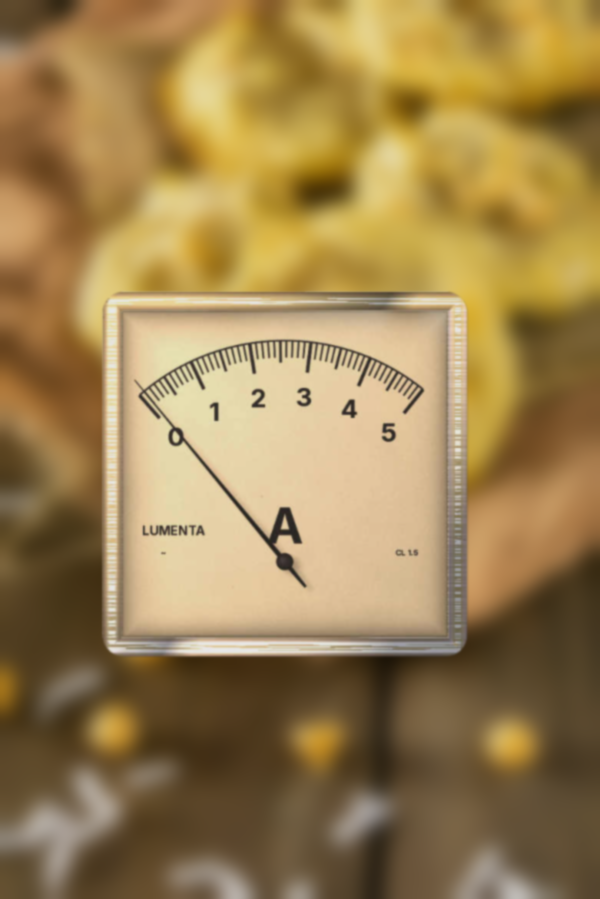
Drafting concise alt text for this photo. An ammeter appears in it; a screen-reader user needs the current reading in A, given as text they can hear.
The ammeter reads 0.1 A
